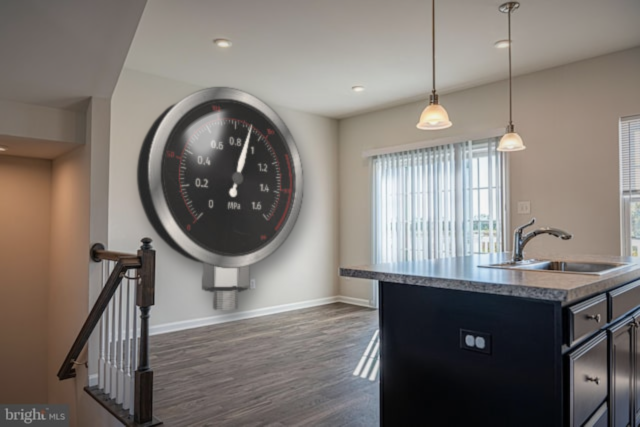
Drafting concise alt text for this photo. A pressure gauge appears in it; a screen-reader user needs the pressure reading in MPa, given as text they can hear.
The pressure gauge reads 0.9 MPa
